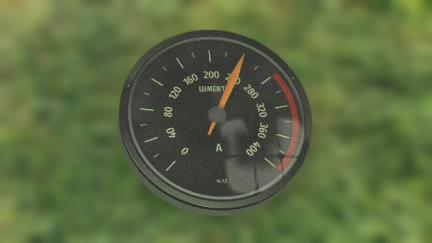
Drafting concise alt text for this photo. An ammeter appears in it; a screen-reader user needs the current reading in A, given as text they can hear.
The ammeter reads 240 A
